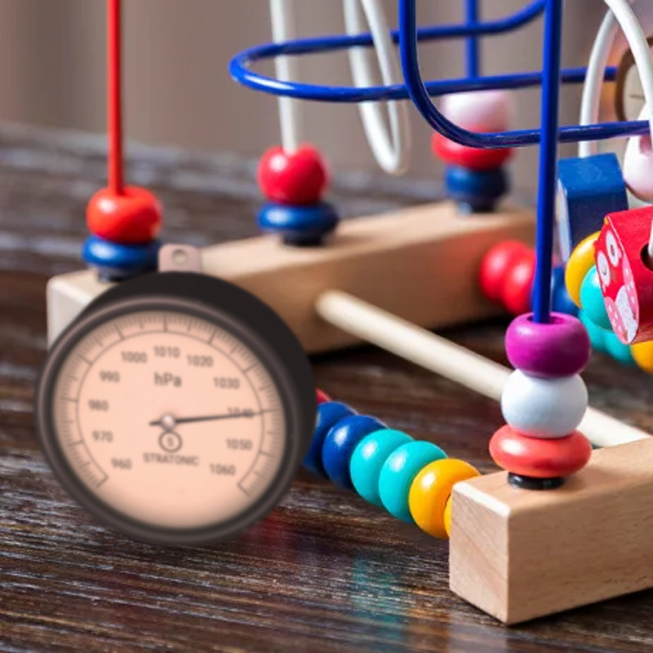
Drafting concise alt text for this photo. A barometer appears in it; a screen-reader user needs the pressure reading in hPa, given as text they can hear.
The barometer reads 1040 hPa
